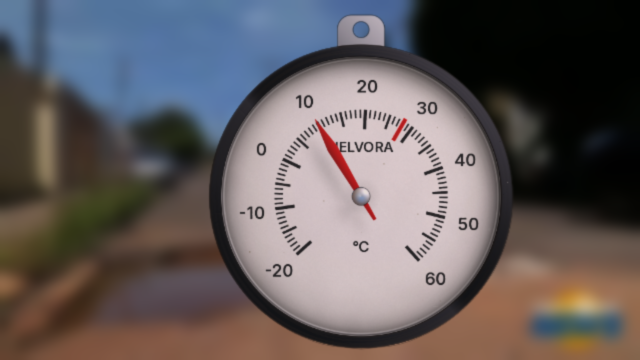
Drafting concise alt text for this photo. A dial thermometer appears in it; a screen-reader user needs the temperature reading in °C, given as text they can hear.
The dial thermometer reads 10 °C
